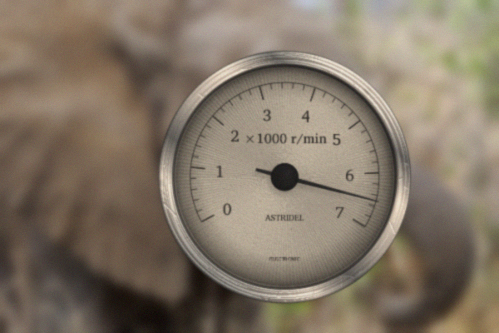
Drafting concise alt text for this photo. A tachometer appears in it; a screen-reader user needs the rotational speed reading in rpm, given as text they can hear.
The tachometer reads 6500 rpm
